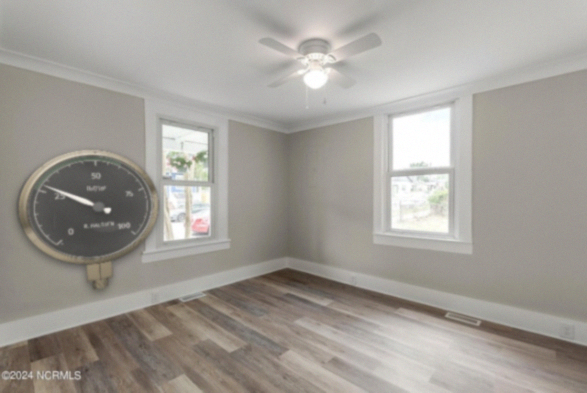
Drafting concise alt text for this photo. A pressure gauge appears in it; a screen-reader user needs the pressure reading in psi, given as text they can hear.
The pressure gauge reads 27.5 psi
